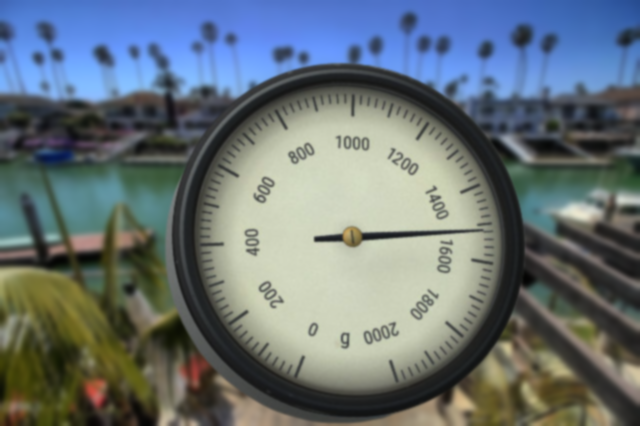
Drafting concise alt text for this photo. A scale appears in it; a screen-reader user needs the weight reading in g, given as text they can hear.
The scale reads 1520 g
